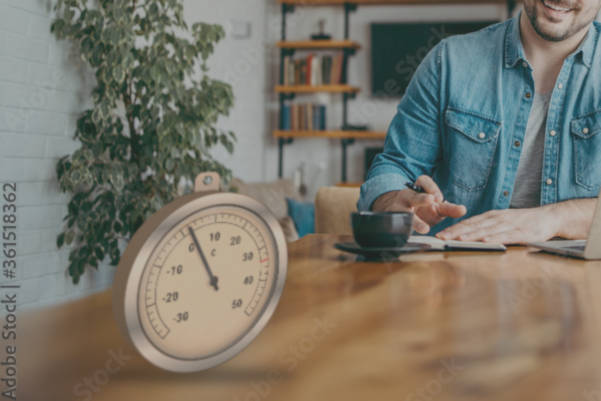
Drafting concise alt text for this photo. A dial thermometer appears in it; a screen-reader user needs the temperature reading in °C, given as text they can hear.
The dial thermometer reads 2 °C
